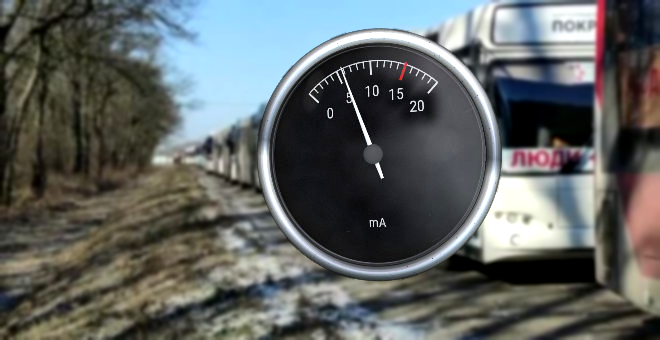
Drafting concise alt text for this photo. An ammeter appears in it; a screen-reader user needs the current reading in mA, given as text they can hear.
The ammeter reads 6 mA
